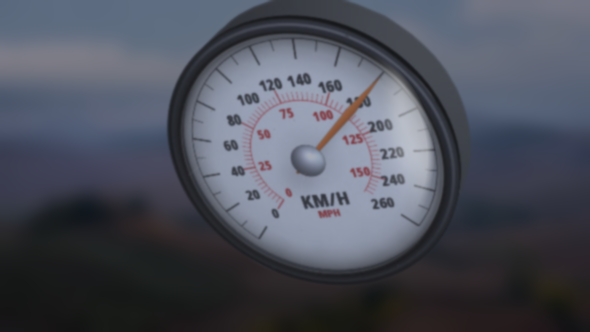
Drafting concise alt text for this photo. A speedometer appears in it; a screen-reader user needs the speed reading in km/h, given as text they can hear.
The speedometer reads 180 km/h
